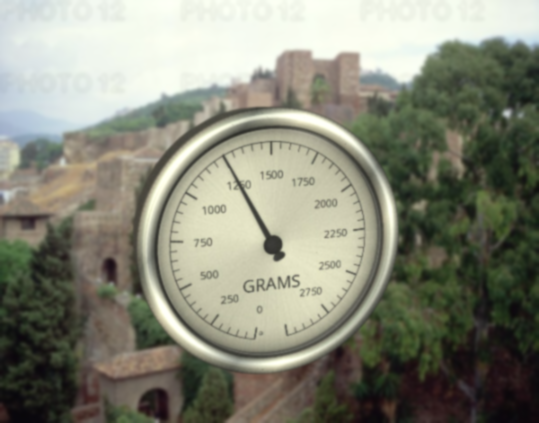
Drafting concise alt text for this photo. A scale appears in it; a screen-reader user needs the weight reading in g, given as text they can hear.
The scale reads 1250 g
